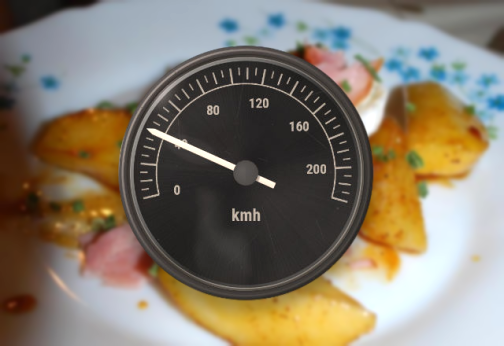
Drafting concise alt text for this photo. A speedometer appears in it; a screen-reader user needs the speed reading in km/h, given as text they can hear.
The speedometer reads 40 km/h
